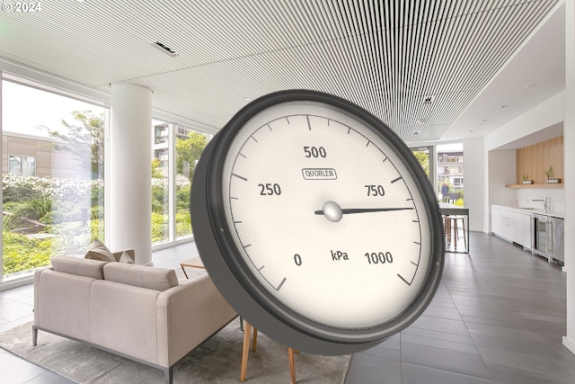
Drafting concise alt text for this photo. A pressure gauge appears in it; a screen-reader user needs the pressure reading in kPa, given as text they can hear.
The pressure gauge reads 825 kPa
